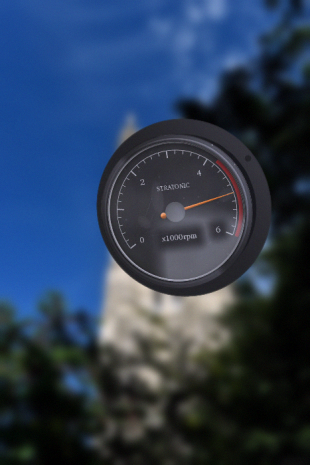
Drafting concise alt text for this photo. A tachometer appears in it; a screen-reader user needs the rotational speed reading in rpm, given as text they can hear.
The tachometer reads 5000 rpm
